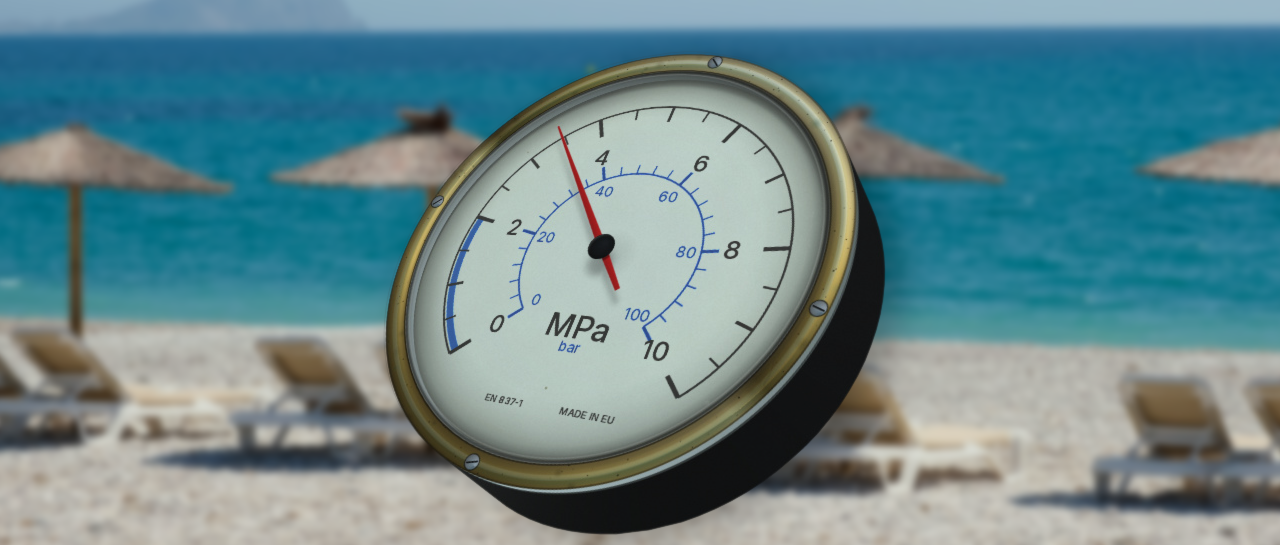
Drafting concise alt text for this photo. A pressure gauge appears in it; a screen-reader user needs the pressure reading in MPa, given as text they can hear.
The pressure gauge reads 3.5 MPa
